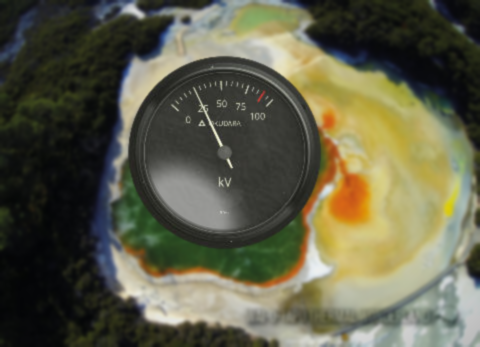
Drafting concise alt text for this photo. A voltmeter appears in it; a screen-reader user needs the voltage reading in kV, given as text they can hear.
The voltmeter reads 25 kV
